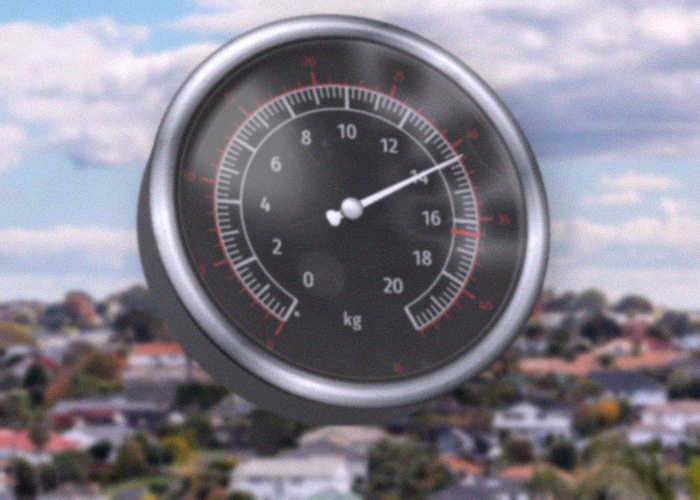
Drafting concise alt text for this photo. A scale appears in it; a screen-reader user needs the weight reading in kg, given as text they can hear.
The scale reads 14 kg
